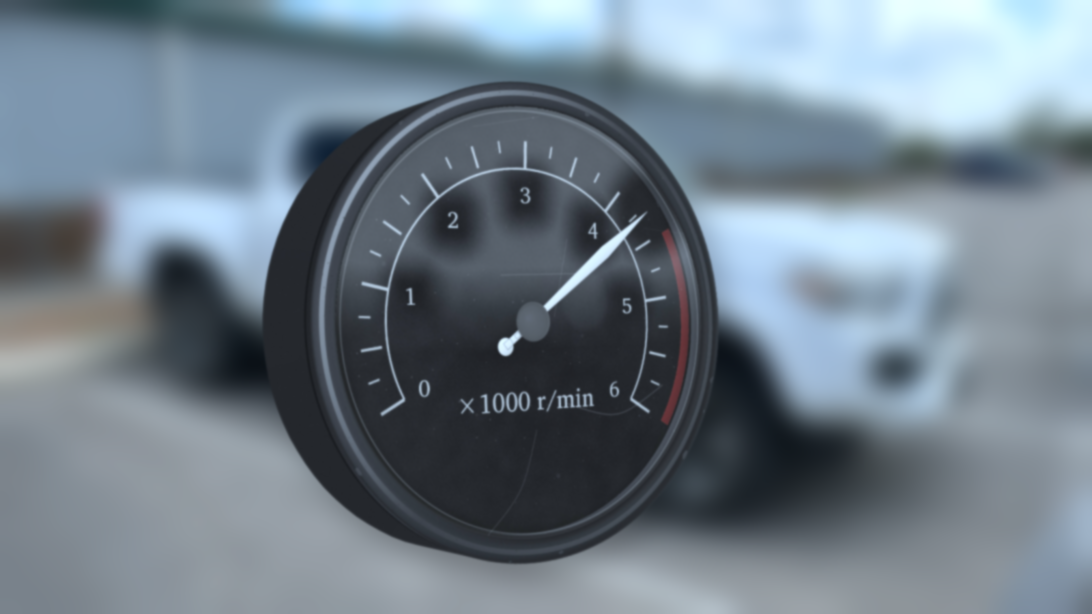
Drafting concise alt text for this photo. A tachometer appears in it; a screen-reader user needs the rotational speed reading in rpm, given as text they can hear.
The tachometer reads 4250 rpm
